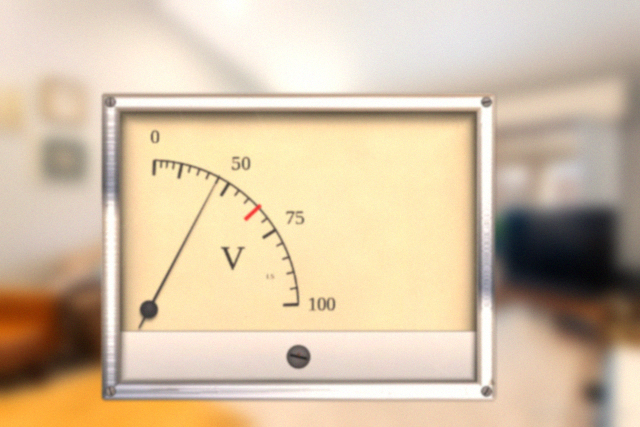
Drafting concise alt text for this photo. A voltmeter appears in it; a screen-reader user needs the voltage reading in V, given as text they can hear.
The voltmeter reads 45 V
